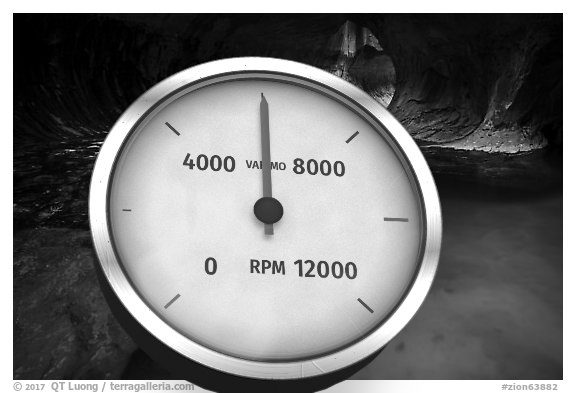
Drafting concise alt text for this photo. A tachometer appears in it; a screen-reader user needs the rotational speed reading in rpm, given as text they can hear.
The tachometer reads 6000 rpm
